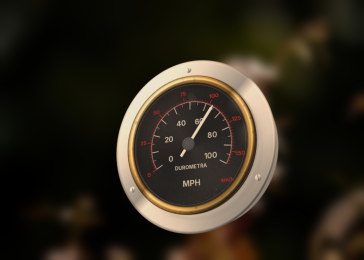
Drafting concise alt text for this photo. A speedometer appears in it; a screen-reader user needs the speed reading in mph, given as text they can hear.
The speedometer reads 65 mph
